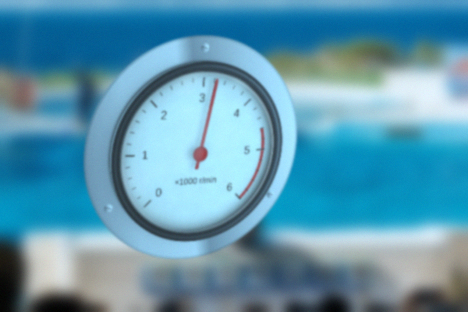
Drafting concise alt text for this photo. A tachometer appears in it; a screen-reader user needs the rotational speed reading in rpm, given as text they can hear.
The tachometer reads 3200 rpm
